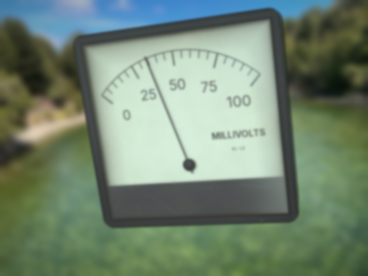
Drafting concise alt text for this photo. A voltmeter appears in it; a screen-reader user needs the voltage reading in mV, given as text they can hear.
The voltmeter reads 35 mV
